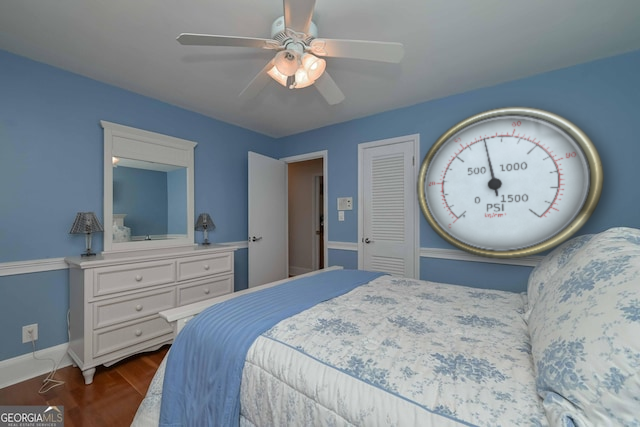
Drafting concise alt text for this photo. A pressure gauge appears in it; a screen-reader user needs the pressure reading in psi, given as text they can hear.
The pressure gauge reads 700 psi
